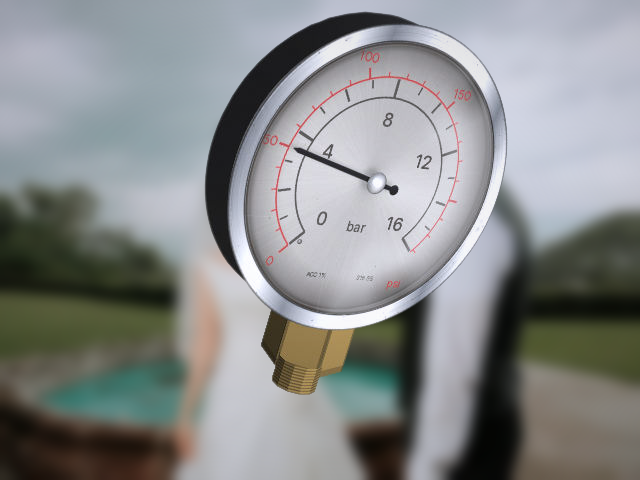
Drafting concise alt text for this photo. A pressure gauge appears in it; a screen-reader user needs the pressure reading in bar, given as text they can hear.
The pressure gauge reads 3.5 bar
